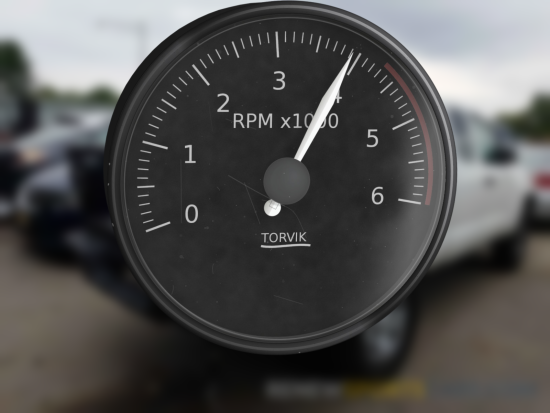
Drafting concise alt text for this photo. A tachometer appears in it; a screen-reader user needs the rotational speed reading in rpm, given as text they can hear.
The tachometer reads 3900 rpm
